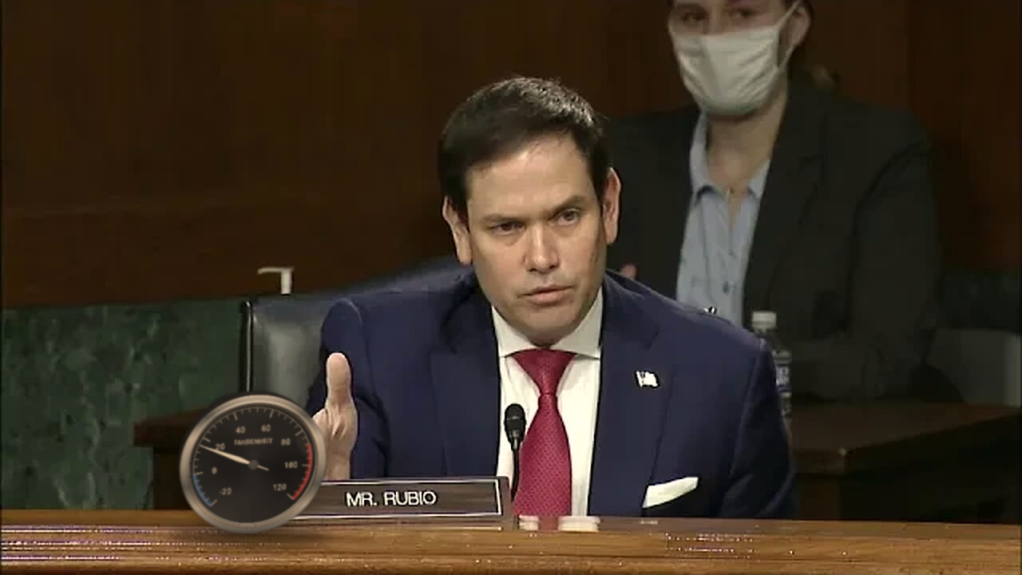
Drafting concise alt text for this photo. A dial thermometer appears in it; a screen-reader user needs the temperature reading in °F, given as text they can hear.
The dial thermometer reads 16 °F
